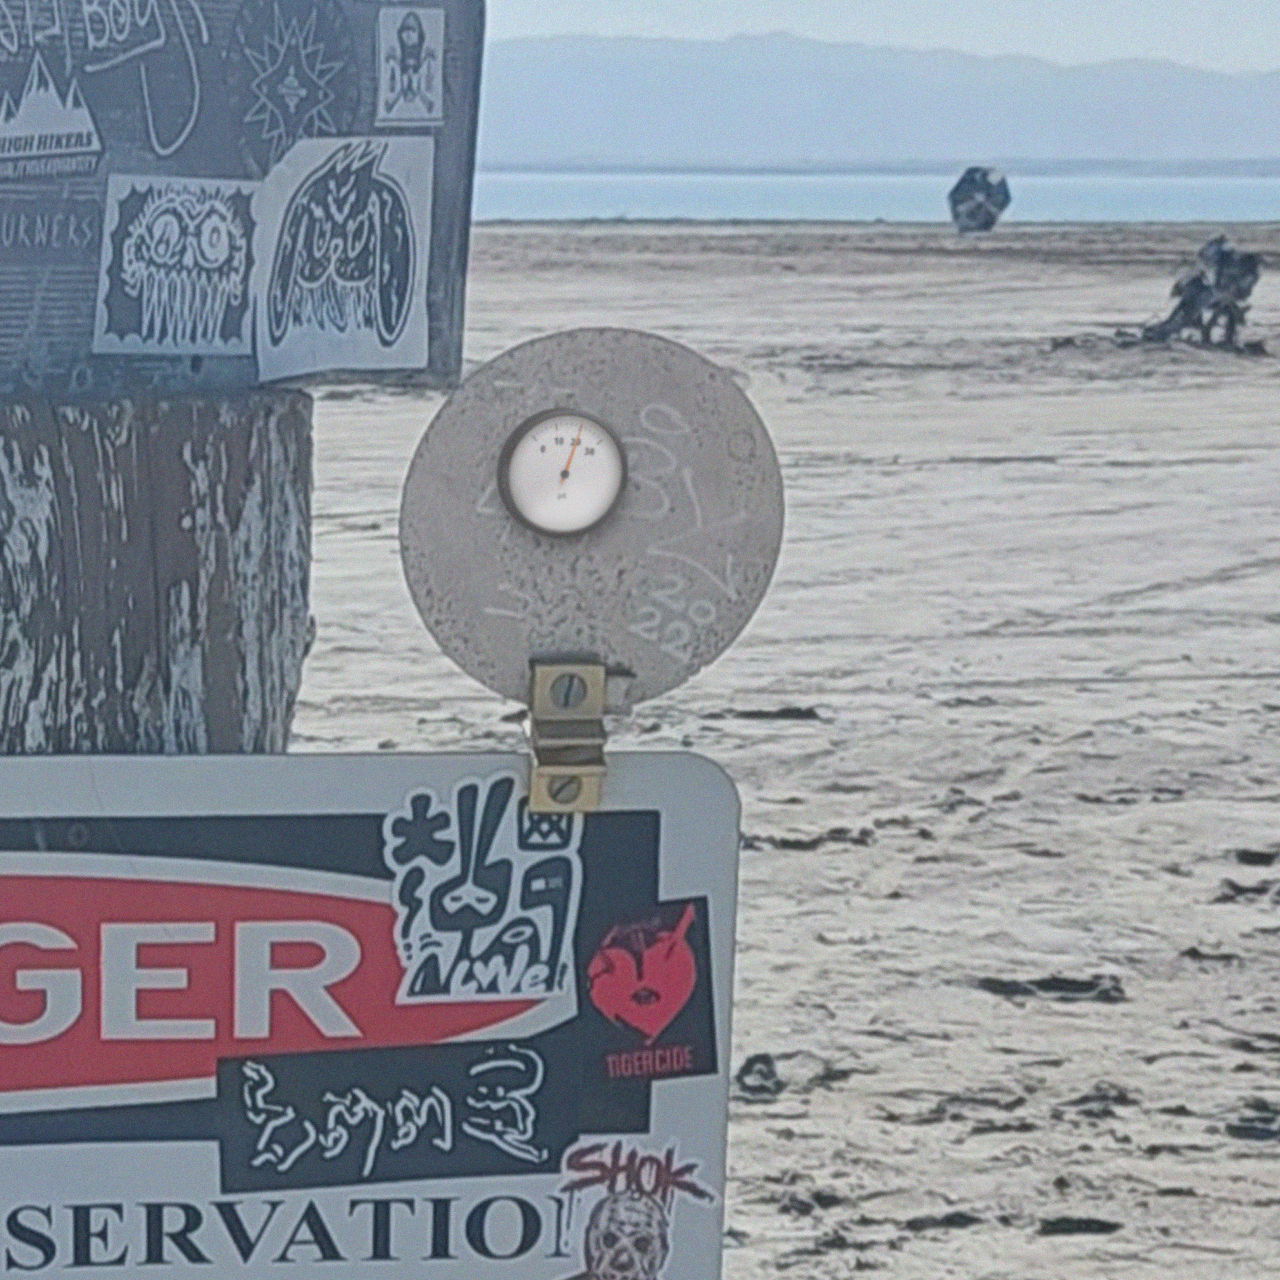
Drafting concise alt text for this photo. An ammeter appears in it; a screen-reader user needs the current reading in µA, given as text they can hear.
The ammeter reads 20 µA
